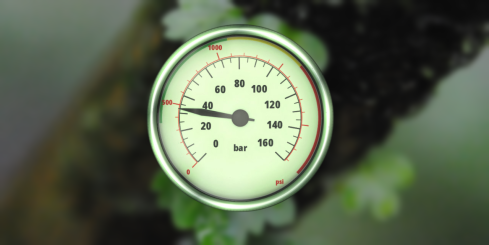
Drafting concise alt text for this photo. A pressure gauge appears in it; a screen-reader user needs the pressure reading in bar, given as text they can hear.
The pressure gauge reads 32.5 bar
